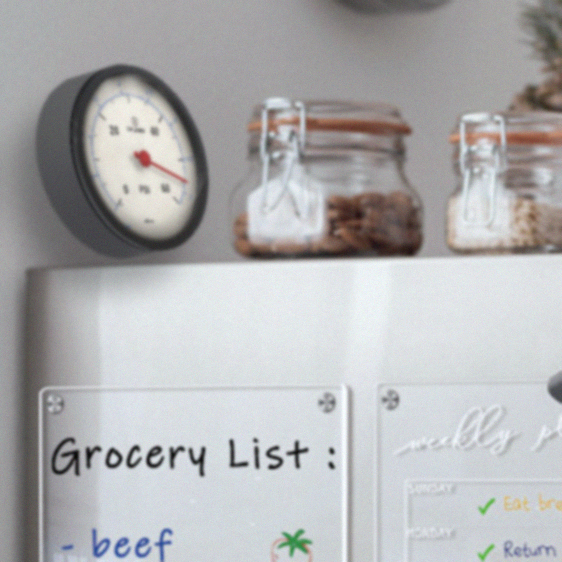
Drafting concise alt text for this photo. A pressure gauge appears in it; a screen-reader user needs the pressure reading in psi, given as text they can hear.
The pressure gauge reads 55 psi
